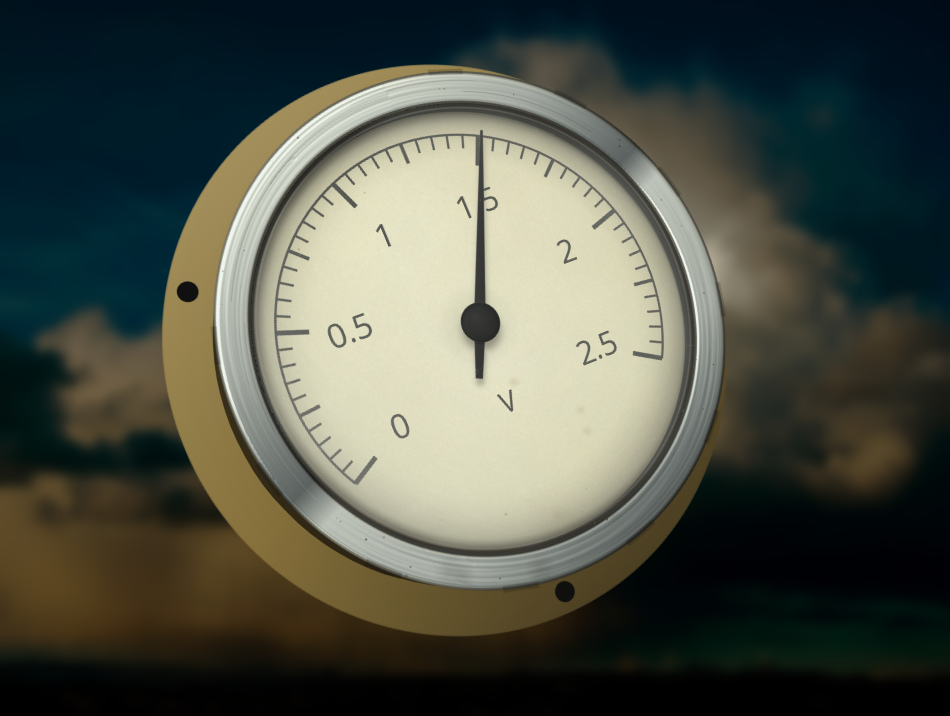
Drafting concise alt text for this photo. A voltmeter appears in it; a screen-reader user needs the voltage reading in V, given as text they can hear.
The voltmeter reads 1.5 V
